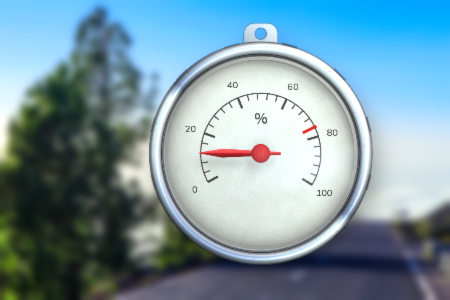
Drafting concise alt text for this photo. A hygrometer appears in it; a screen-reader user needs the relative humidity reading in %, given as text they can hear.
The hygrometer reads 12 %
